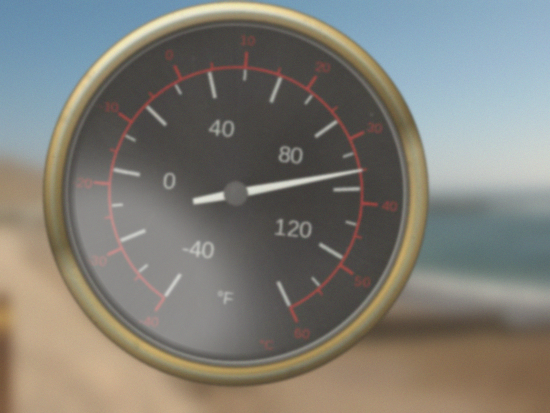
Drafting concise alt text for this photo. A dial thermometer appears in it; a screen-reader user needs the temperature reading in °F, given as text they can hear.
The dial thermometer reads 95 °F
